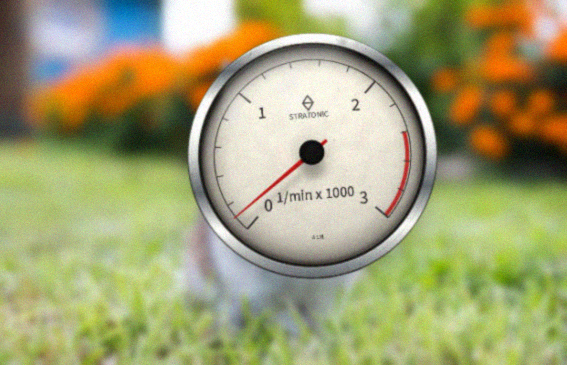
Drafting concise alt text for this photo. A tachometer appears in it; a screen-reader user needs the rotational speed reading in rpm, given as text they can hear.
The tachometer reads 100 rpm
